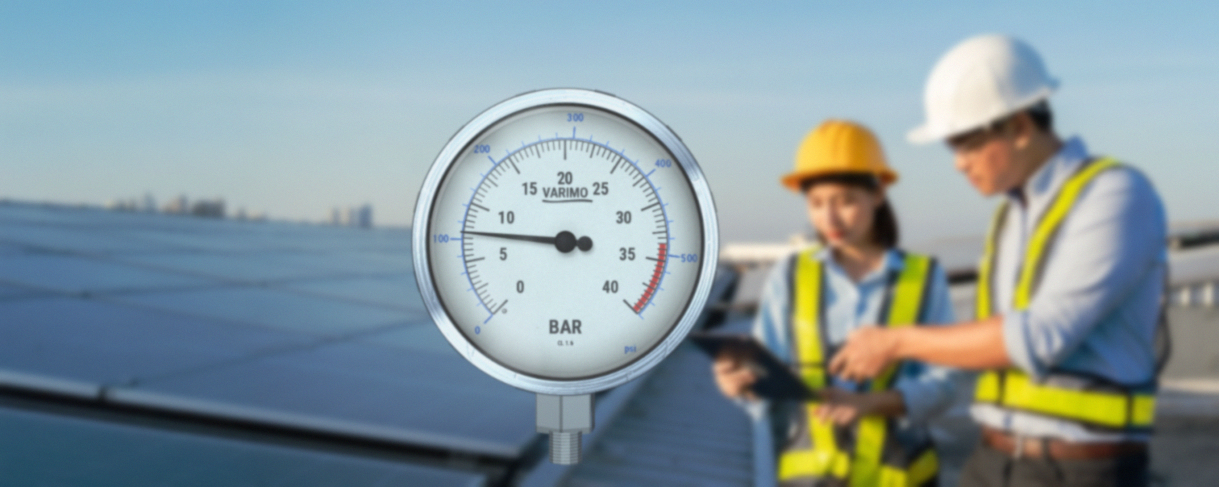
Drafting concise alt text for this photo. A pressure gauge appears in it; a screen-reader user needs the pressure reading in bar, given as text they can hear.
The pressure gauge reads 7.5 bar
